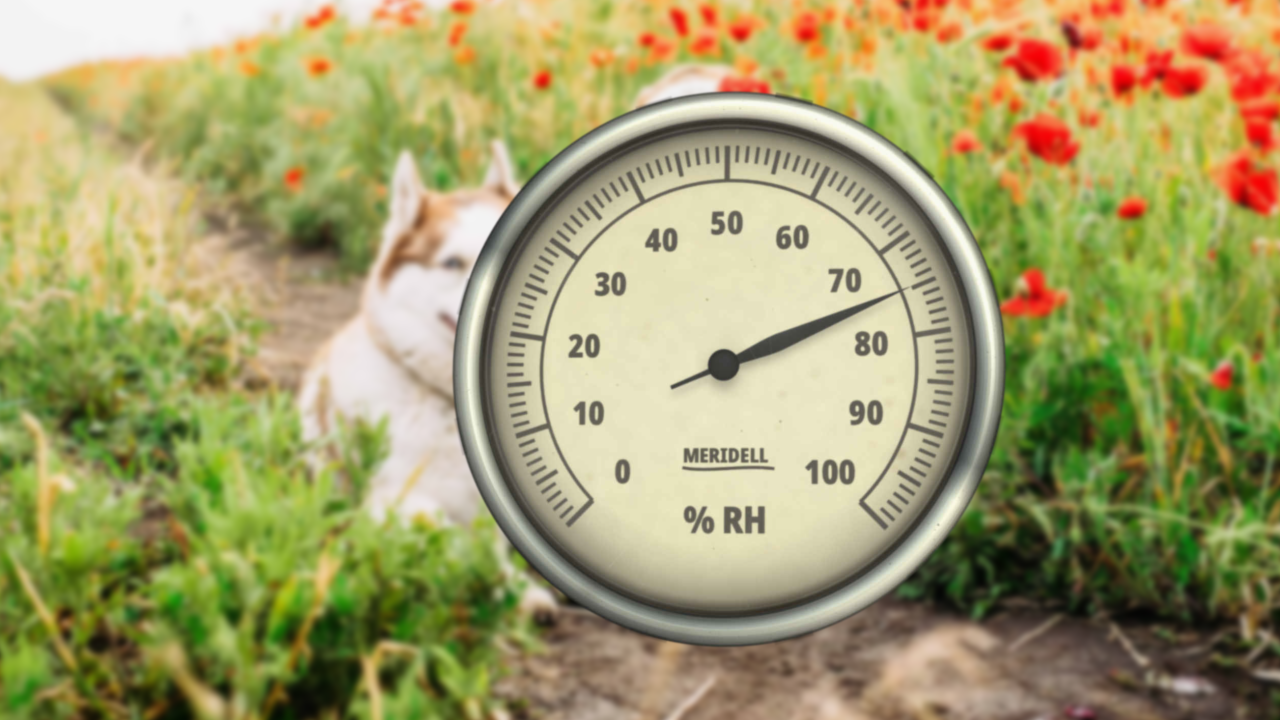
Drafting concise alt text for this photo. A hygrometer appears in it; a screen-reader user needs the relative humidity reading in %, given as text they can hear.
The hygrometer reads 75 %
